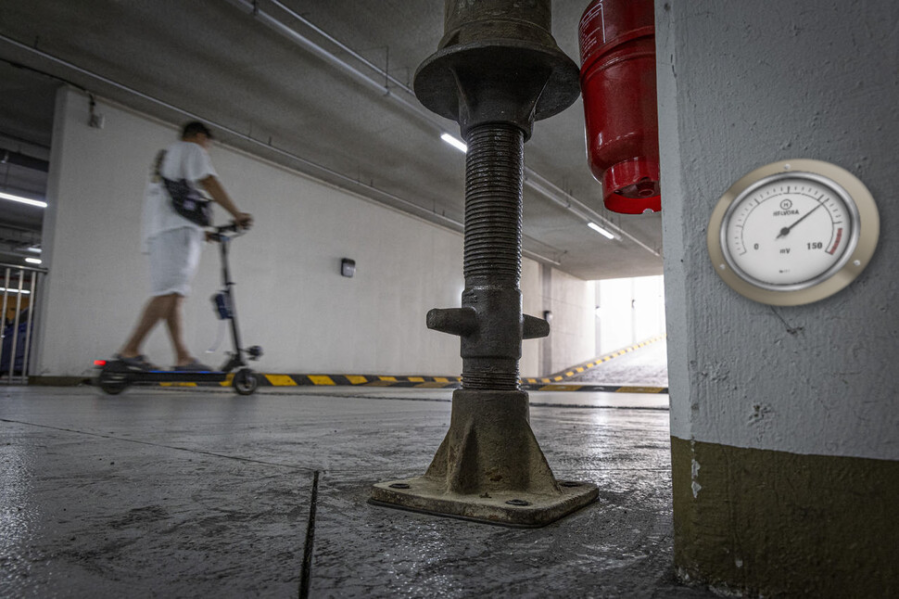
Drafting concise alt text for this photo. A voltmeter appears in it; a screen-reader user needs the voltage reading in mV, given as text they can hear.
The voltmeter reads 105 mV
